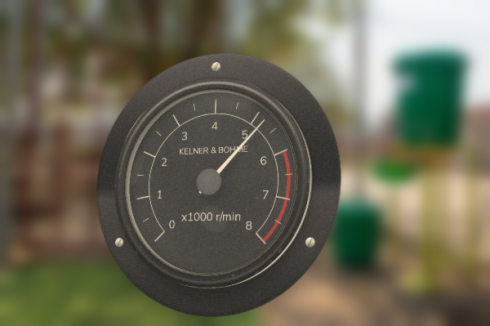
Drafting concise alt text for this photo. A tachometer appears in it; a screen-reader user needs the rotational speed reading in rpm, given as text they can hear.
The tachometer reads 5250 rpm
